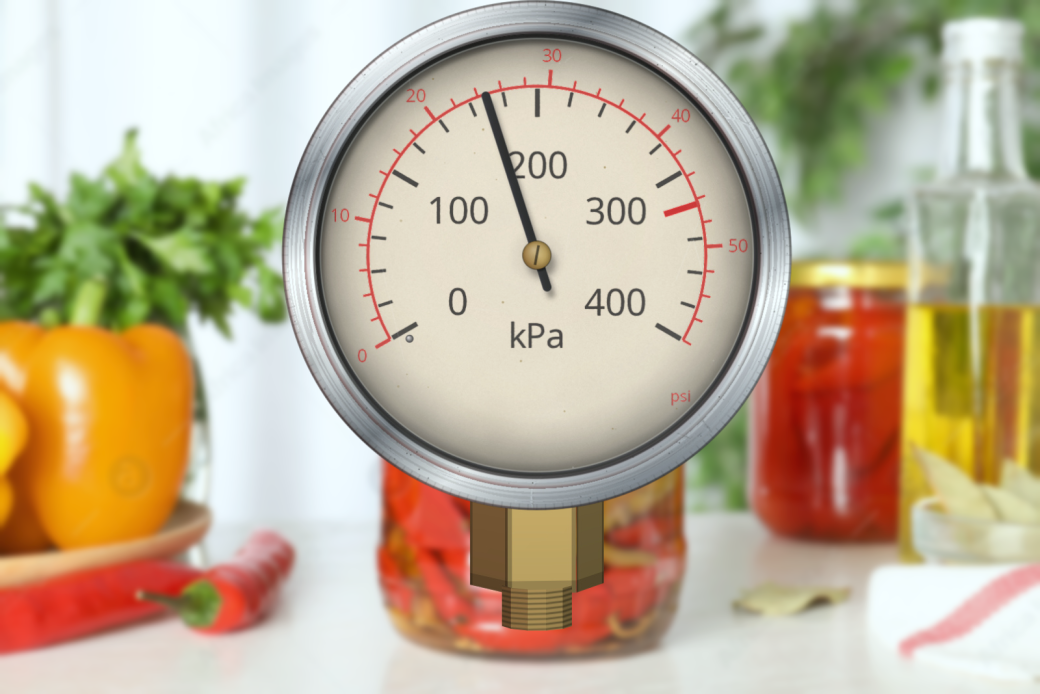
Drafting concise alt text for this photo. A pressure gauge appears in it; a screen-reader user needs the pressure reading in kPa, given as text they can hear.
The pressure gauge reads 170 kPa
